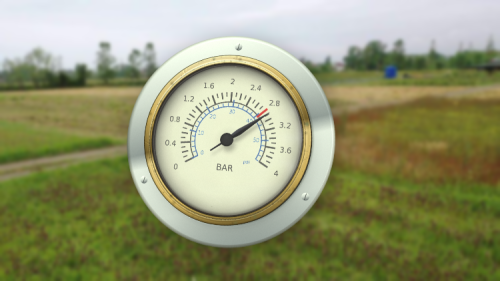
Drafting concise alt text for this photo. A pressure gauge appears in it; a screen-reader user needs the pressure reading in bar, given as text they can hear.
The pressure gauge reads 2.9 bar
